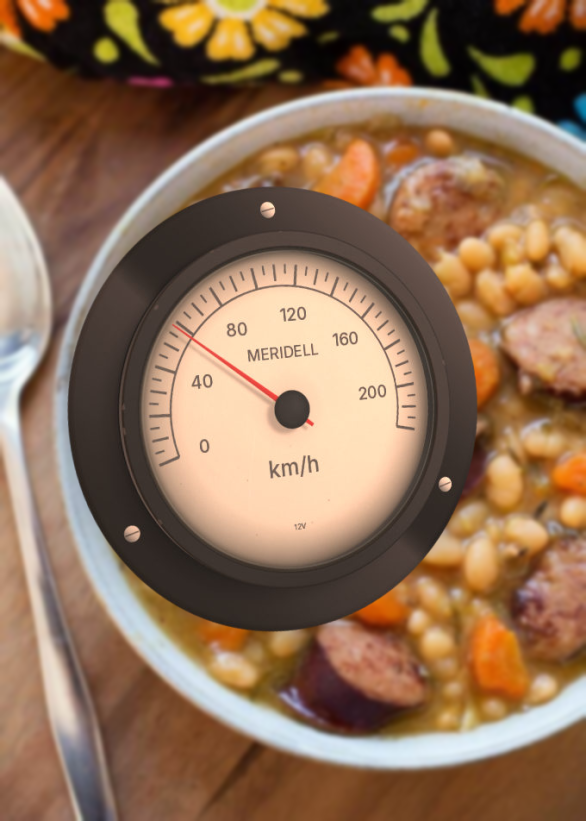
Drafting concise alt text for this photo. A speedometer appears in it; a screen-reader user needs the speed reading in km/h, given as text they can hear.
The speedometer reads 57.5 km/h
